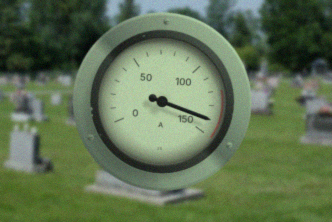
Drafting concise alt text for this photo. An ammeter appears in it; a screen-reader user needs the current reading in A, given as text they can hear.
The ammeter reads 140 A
